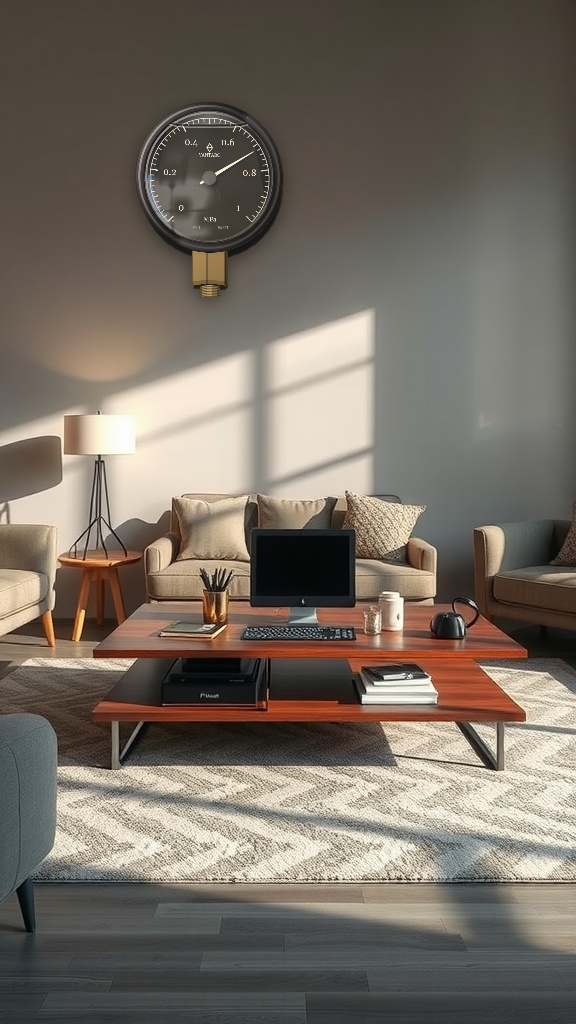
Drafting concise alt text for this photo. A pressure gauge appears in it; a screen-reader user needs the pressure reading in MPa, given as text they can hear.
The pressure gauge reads 0.72 MPa
